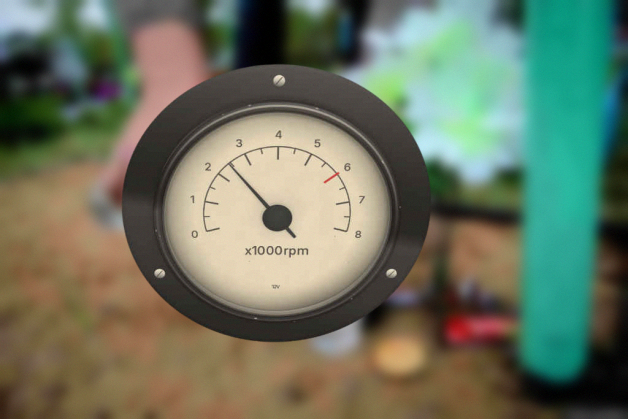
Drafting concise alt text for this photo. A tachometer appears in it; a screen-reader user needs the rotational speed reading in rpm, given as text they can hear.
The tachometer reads 2500 rpm
